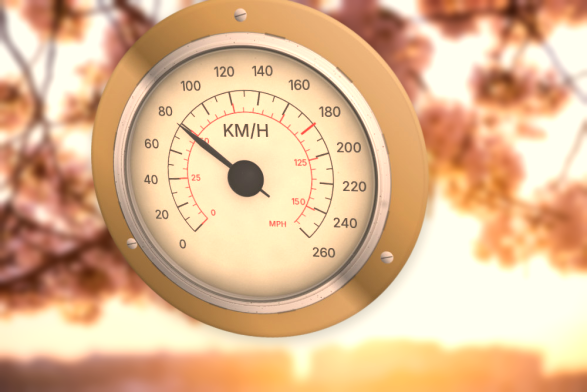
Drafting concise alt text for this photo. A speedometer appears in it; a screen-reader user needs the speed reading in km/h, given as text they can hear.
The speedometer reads 80 km/h
